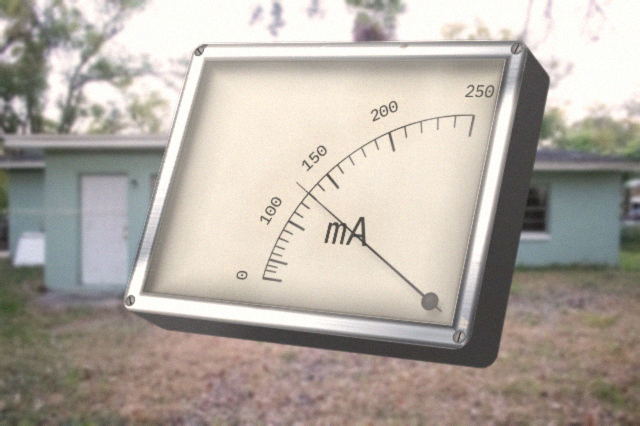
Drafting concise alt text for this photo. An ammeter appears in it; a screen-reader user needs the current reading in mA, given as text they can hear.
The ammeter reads 130 mA
